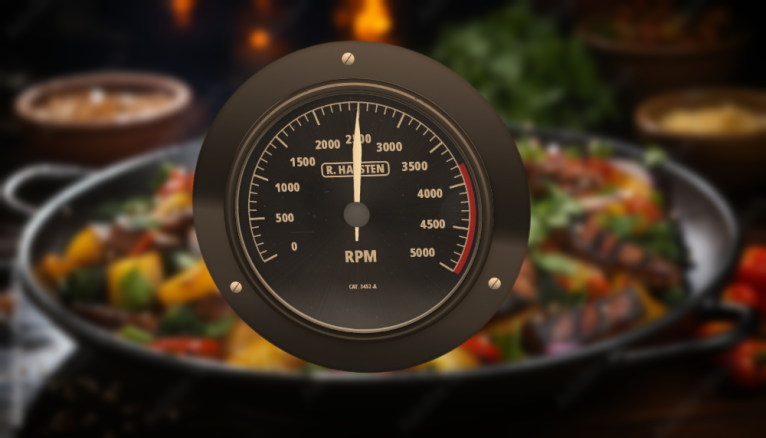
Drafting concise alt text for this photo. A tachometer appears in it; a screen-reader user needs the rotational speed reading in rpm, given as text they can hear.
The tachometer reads 2500 rpm
